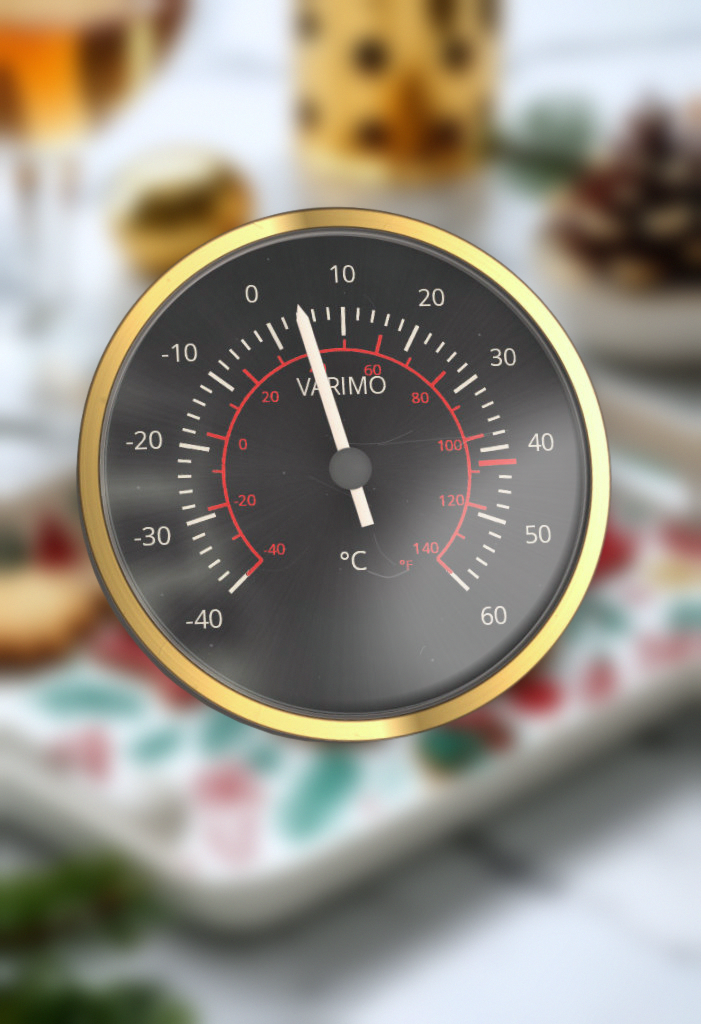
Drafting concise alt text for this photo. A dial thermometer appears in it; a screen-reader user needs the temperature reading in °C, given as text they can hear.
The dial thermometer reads 4 °C
